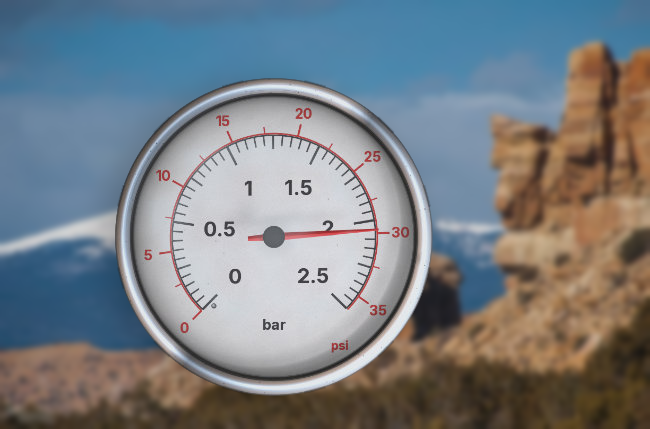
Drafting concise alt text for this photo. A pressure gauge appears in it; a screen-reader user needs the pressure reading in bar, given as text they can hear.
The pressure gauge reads 2.05 bar
